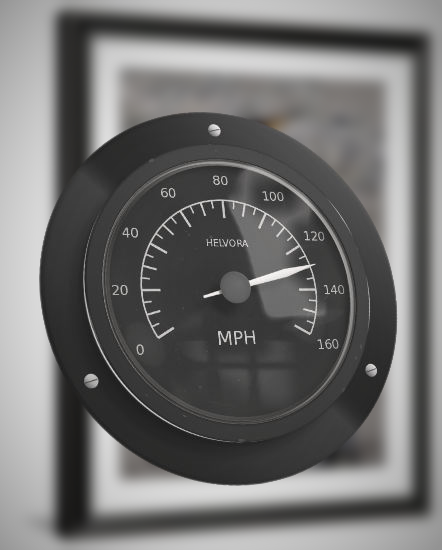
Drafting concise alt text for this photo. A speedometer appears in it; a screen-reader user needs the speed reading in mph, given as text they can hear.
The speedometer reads 130 mph
